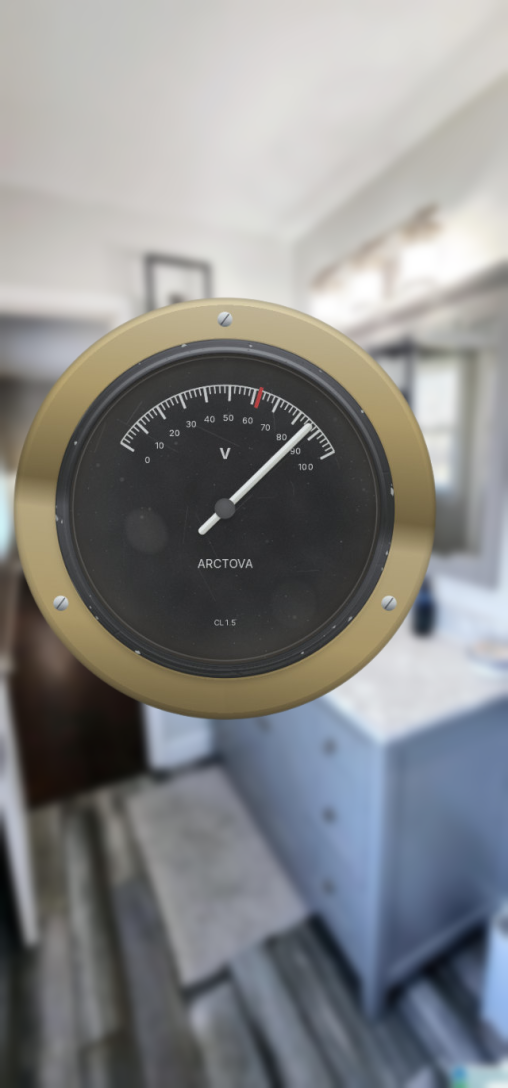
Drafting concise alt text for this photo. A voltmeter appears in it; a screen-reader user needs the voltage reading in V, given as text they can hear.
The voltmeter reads 86 V
